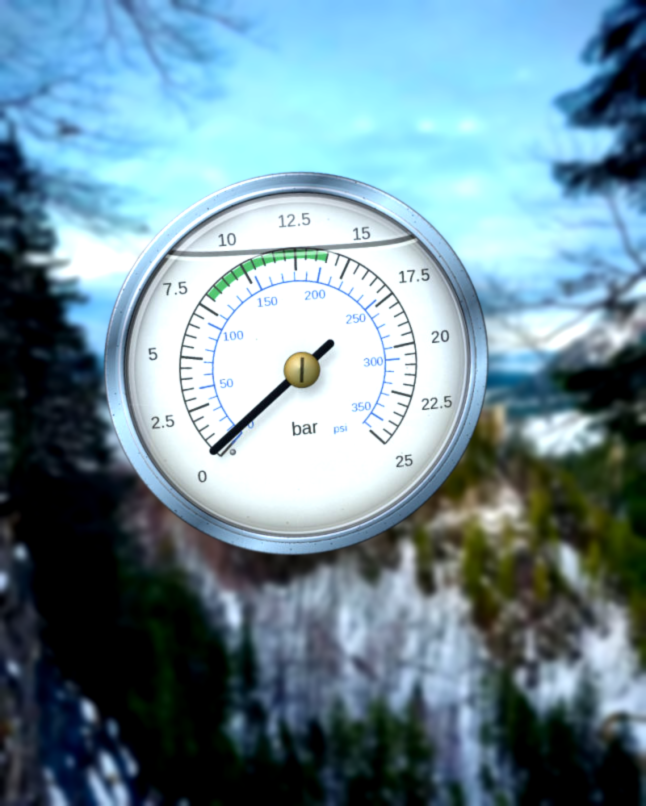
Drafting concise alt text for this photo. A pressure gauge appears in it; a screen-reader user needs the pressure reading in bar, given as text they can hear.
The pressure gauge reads 0.5 bar
